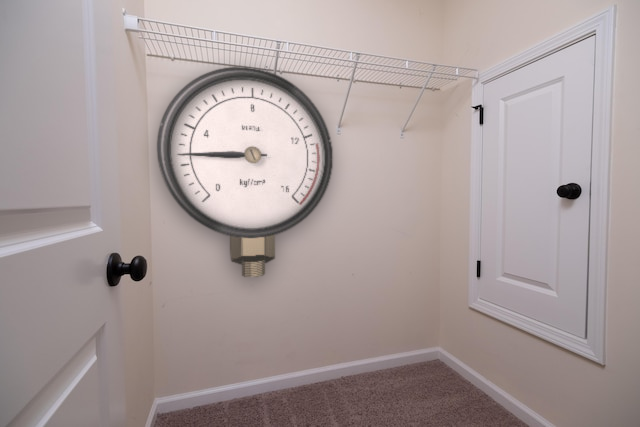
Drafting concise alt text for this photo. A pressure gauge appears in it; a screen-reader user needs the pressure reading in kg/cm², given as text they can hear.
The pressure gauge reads 2.5 kg/cm²
